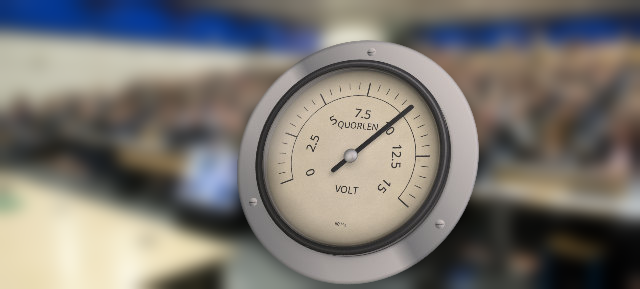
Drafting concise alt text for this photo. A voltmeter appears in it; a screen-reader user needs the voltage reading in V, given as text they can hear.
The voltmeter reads 10 V
